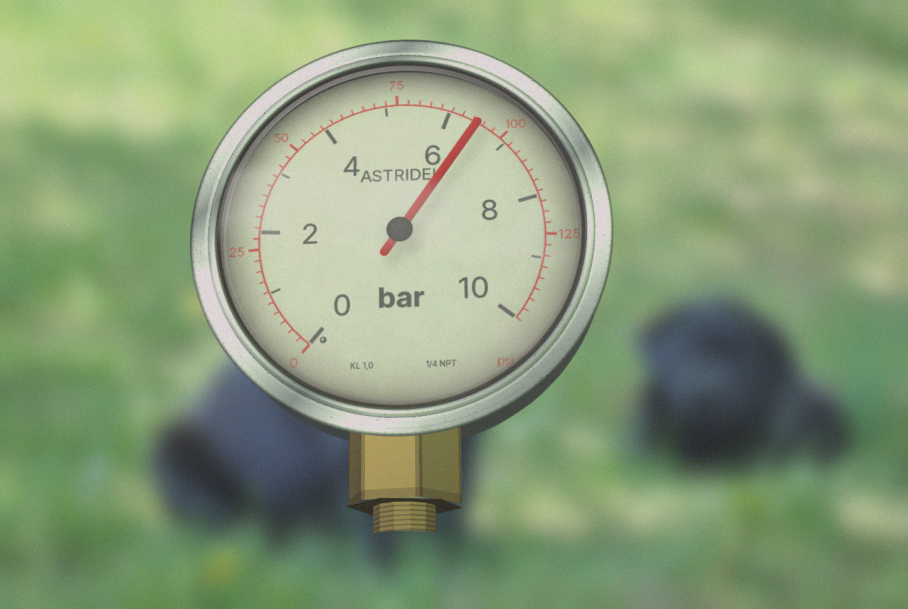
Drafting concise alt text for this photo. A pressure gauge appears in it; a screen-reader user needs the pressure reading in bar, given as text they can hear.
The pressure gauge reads 6.5 bar
